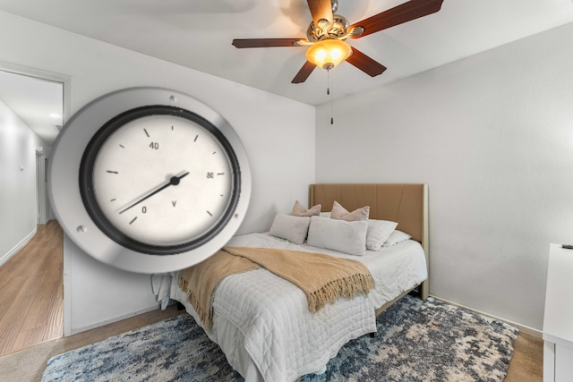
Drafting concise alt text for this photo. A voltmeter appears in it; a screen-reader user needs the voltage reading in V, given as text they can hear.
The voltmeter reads 5 V
